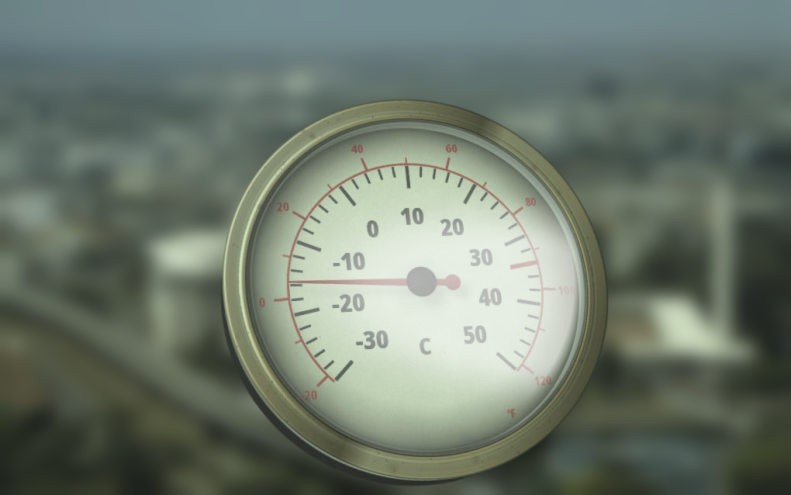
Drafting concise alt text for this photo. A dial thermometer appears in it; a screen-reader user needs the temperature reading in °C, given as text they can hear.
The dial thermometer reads -16 °C
